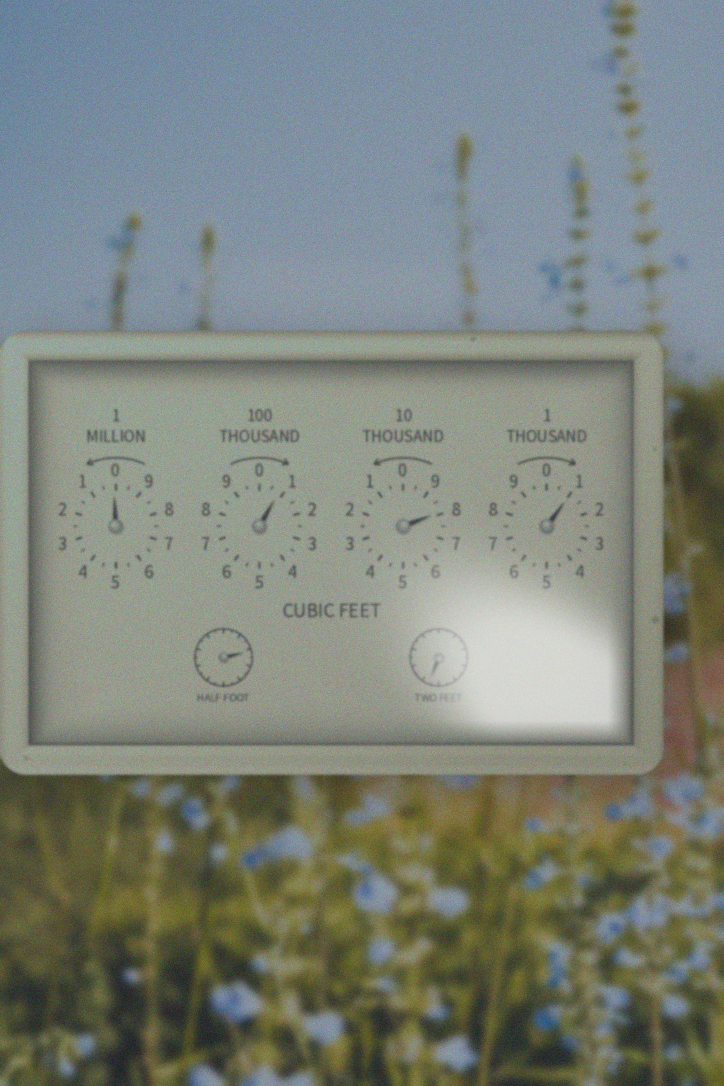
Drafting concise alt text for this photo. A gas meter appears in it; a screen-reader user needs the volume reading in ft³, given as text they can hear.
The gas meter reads 8100 ft³
